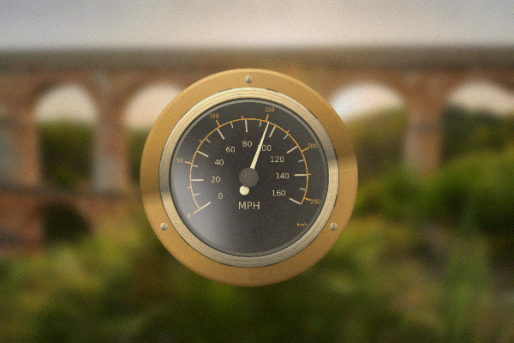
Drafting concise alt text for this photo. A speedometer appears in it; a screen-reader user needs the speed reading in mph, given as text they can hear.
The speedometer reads 95 mph
